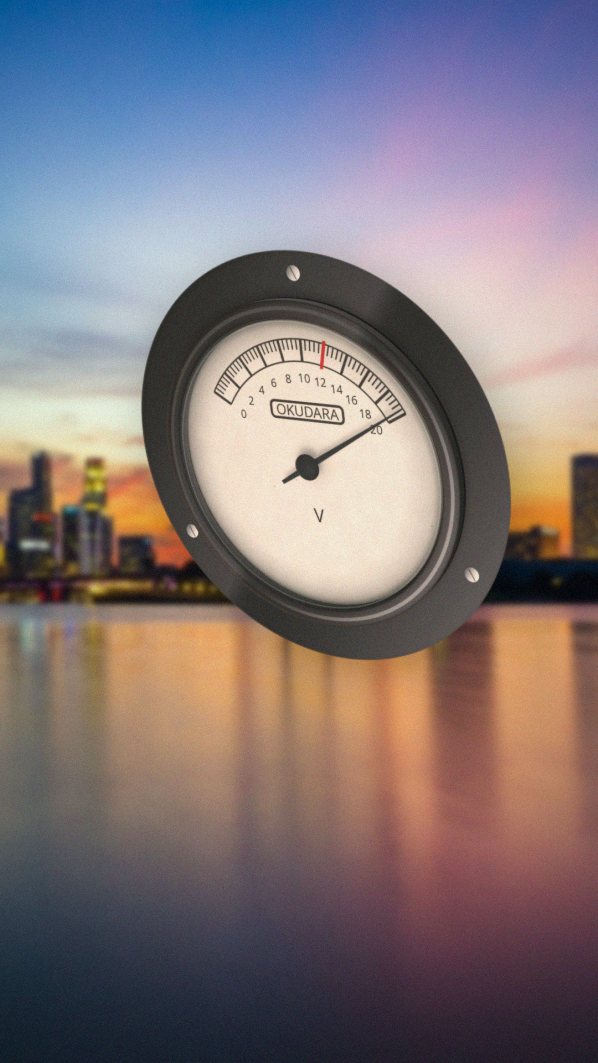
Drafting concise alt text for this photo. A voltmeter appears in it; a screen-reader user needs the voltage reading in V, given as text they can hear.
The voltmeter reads 19.6 V
